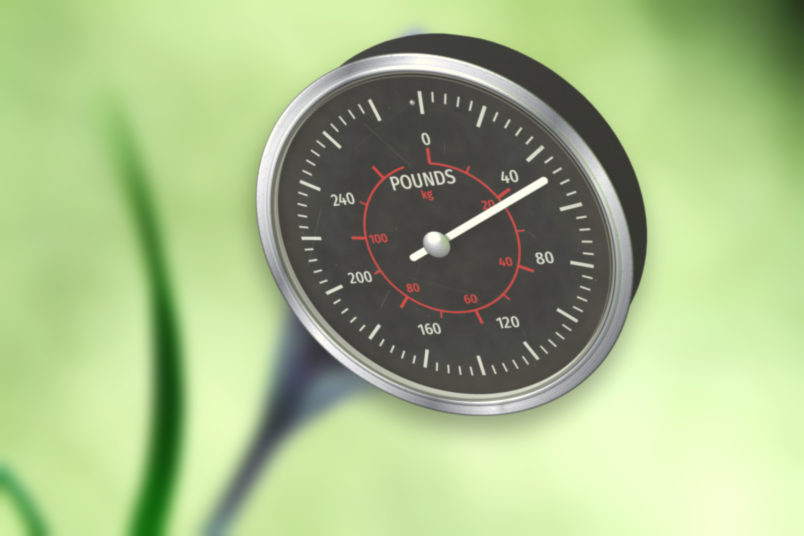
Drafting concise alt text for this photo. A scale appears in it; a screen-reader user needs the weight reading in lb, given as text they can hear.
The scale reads 48 lb
